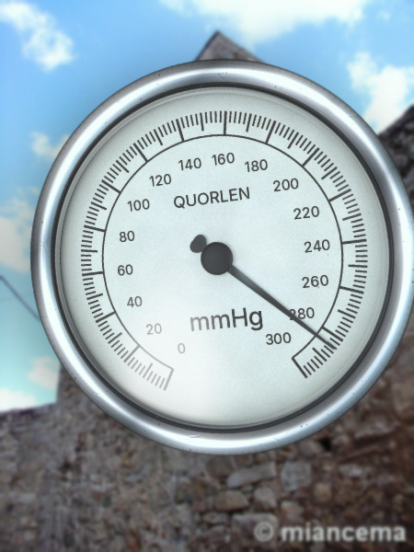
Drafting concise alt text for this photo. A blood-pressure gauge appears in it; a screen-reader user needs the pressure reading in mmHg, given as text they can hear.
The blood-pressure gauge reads 284 mmHg
